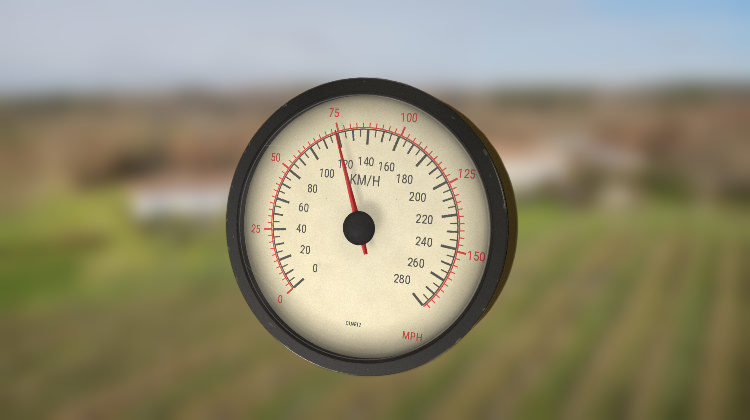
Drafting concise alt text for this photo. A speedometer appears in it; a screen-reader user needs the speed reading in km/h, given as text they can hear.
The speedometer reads 120 km/h
